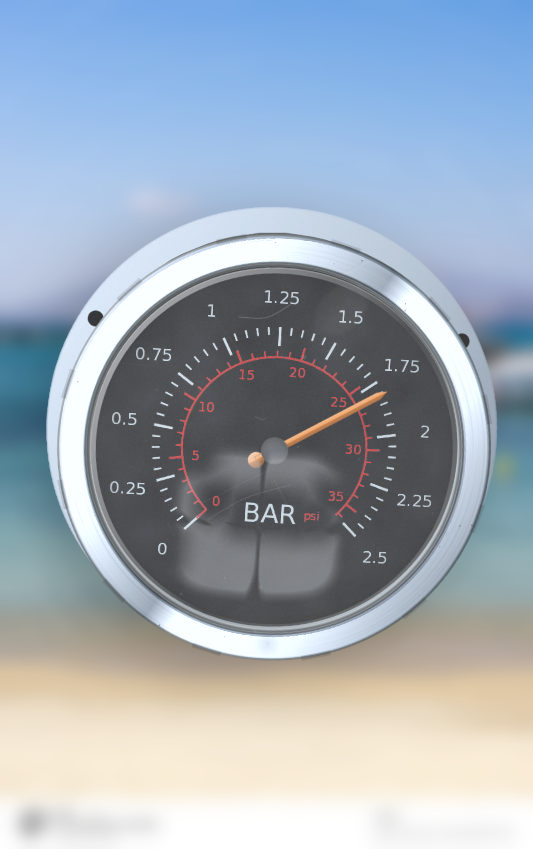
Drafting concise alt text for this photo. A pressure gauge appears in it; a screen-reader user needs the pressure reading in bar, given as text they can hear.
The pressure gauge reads 1.8 bar
